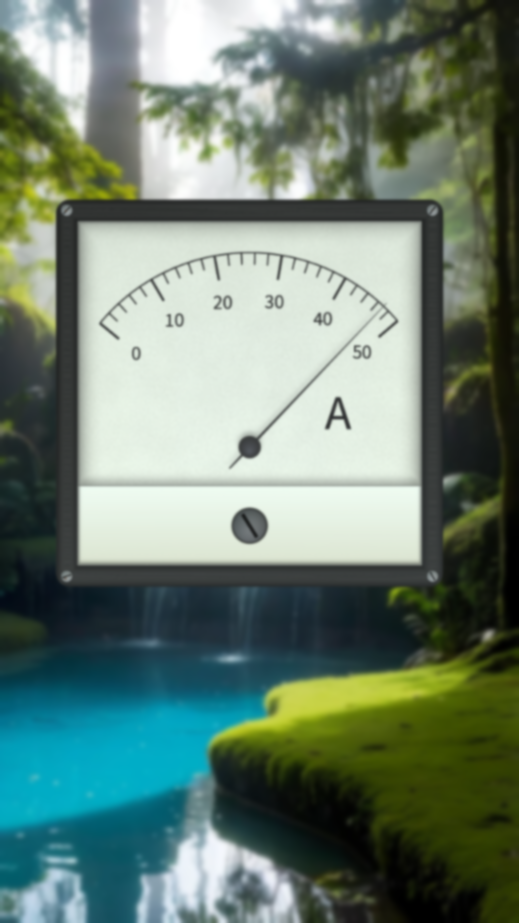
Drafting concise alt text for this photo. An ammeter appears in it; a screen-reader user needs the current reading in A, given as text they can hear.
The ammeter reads 47 A
